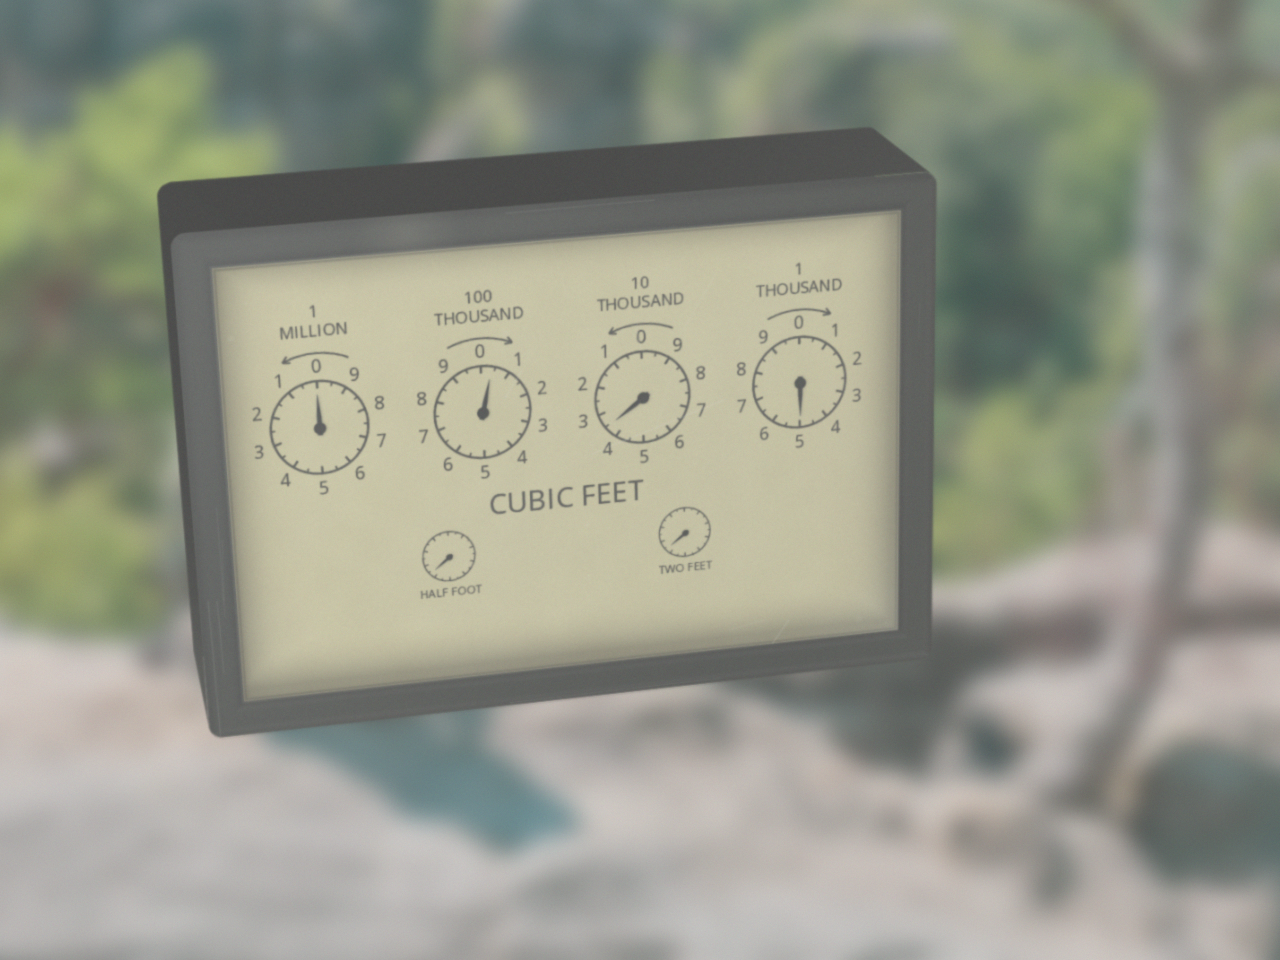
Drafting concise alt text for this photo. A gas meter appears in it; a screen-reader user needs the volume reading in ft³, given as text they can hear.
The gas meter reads 3500 ft³
